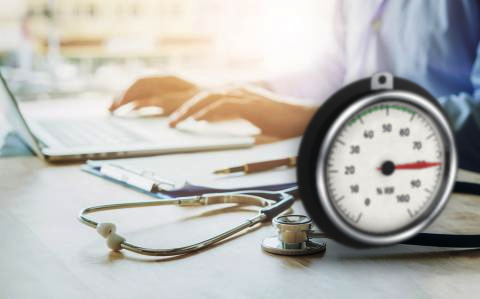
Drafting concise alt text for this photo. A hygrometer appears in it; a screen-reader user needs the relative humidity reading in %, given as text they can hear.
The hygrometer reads 80 %
